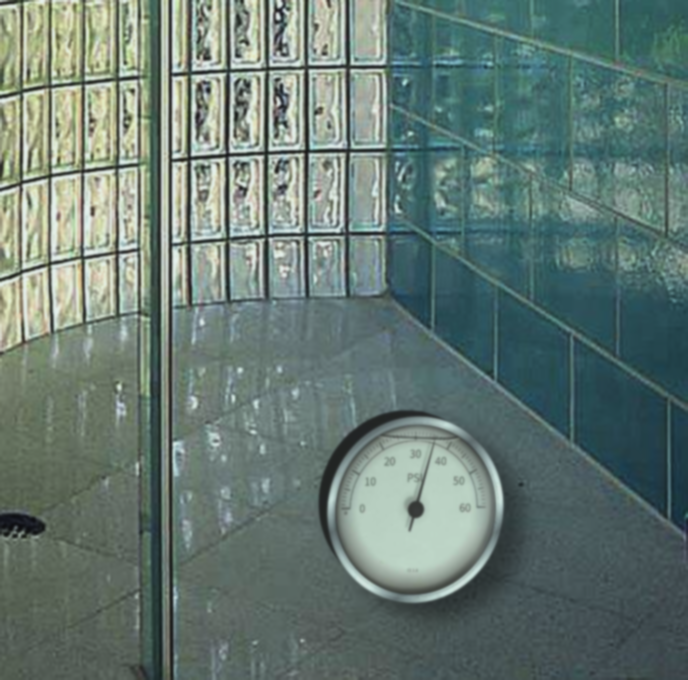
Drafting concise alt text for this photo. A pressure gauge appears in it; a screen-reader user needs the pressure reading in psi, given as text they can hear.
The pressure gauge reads 35 psi
